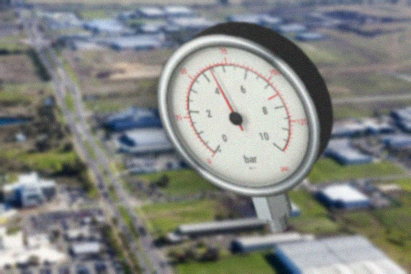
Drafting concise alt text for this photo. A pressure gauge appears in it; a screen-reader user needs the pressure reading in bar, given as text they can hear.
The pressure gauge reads 4.5 bar
